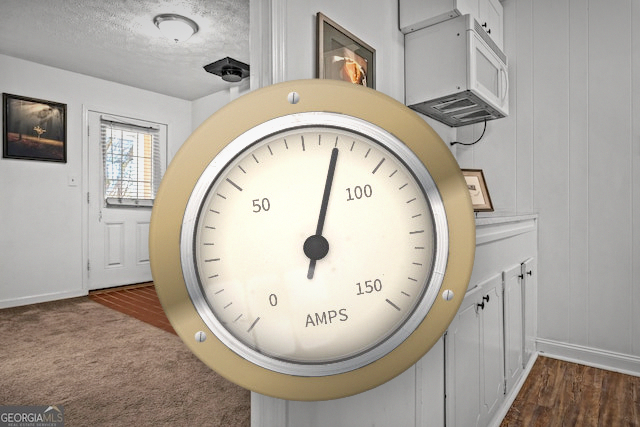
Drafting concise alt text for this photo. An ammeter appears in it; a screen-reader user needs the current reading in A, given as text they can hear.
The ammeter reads 85 A
